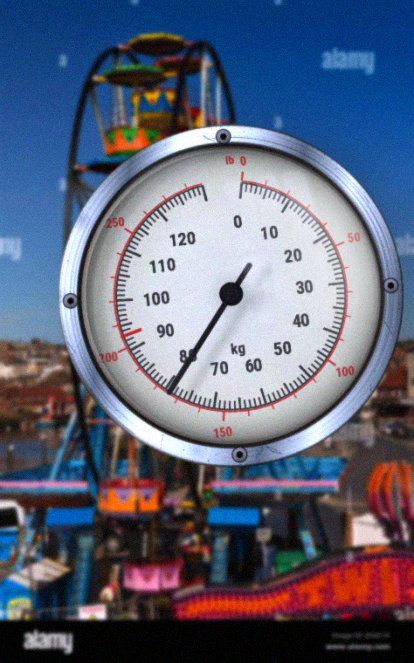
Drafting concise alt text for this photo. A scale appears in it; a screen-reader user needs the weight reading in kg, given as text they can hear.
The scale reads 79 kg
